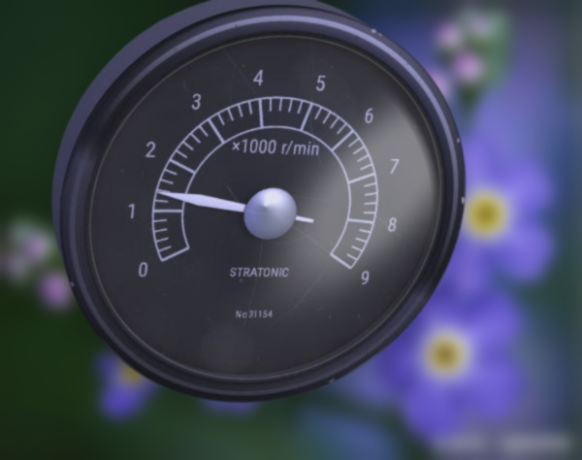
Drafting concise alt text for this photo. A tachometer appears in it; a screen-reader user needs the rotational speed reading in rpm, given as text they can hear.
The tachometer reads 1400 rpm
